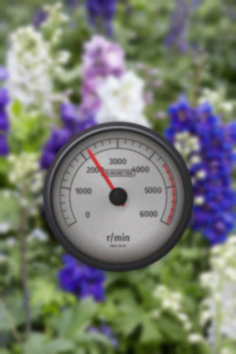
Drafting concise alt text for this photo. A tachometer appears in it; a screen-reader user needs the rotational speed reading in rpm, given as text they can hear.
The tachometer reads 2200 rpm
